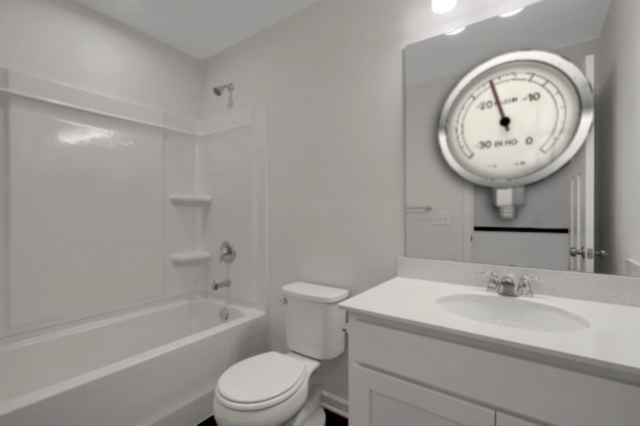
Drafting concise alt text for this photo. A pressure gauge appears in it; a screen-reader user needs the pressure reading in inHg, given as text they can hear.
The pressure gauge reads -17 inHg
